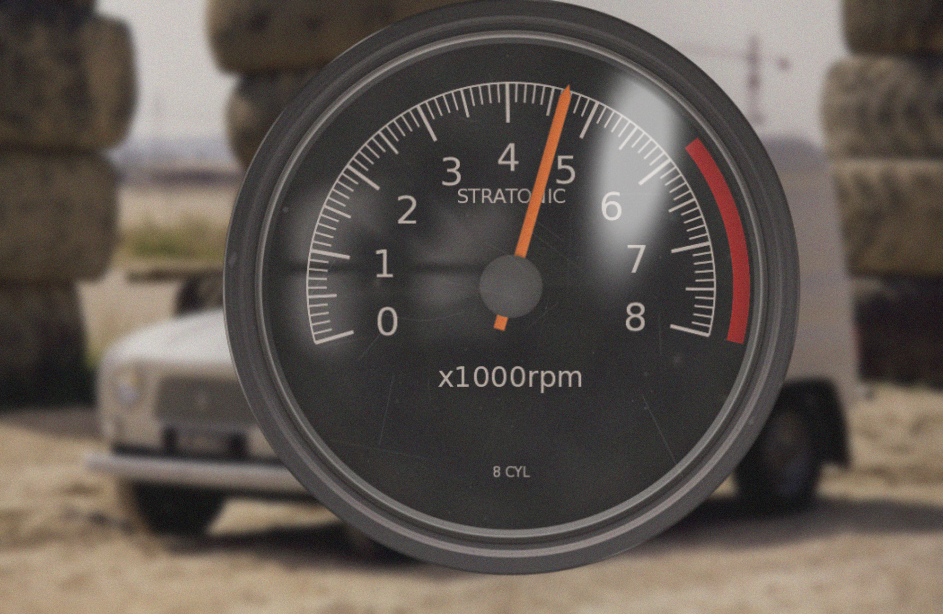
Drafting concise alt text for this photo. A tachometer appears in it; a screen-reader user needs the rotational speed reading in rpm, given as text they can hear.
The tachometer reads 4650 rpm
